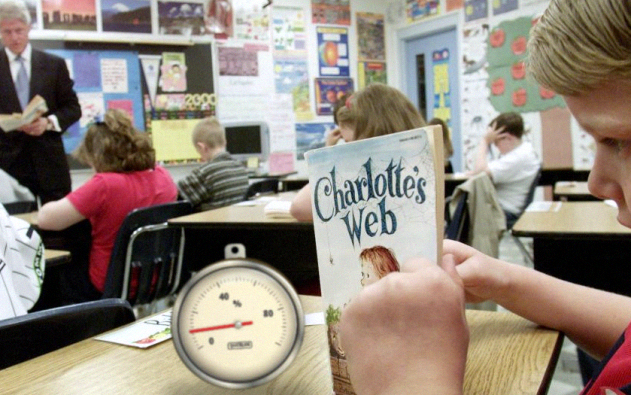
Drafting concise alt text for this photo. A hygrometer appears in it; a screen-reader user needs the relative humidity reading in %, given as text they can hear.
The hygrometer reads 10 %
